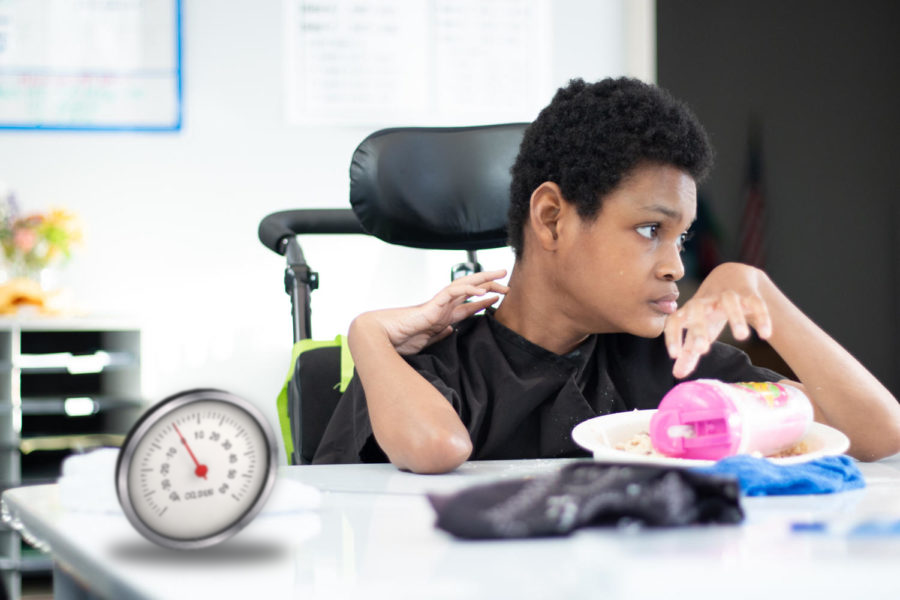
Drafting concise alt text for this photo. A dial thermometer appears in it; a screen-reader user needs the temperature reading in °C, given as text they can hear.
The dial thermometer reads 0 °C
